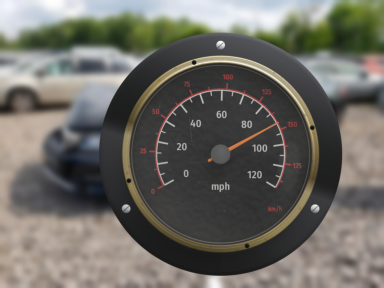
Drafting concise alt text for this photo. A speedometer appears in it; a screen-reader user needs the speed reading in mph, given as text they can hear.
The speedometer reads 90 mph
